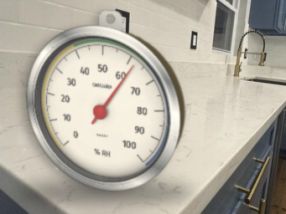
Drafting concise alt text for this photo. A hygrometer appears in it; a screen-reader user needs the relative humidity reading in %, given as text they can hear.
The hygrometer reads 62.5 %
